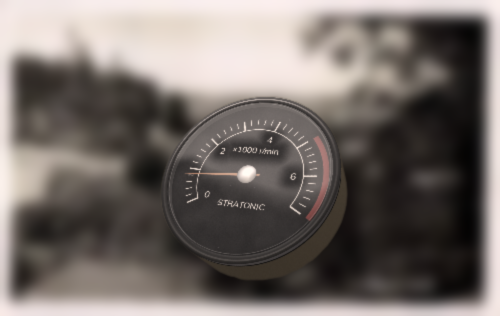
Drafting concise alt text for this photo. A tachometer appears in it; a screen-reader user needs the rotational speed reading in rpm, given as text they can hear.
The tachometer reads 800 rpm
